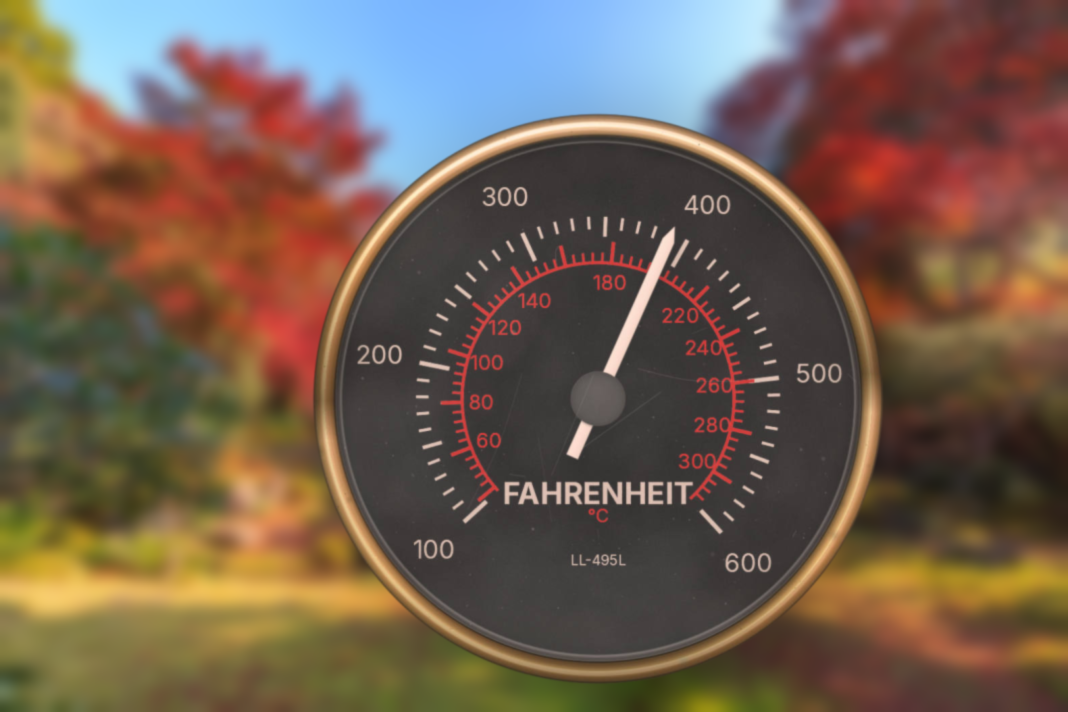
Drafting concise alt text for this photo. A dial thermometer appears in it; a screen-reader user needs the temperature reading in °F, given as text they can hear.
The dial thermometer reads 390 °F
